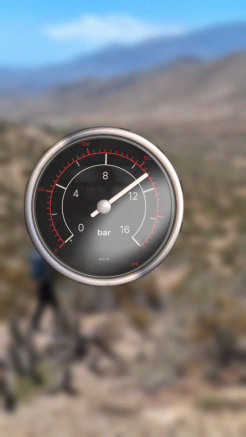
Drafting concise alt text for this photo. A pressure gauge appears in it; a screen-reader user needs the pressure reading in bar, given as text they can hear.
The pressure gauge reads 11 bar
